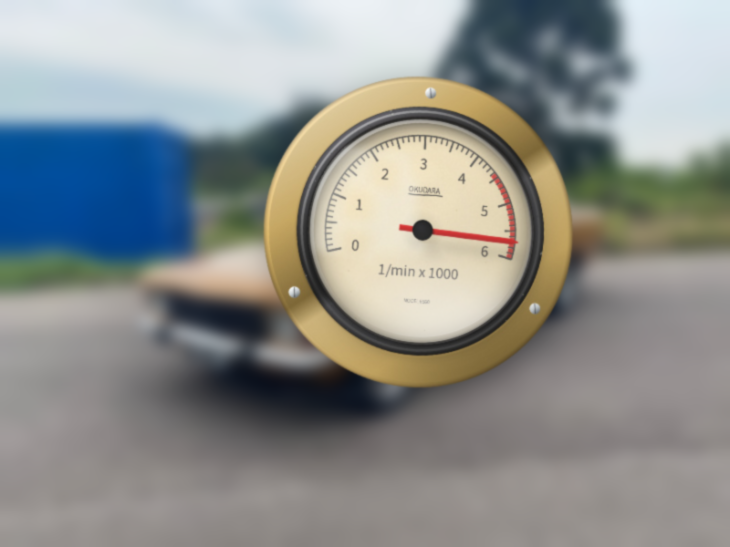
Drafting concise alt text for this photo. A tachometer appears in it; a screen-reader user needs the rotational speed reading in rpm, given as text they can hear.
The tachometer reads 5700 rpm
